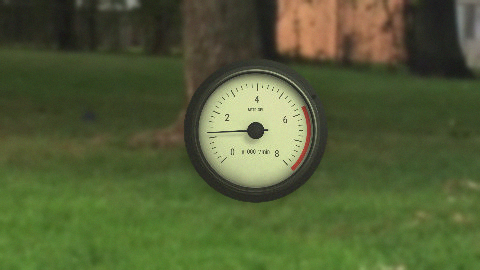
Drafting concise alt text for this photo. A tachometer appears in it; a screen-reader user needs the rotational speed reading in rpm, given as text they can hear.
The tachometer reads 1200 rpm
